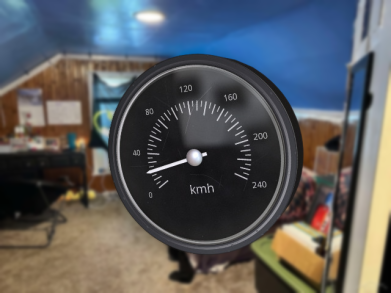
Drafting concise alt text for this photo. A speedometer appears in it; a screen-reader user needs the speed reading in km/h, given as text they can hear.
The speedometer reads 20 km/h
